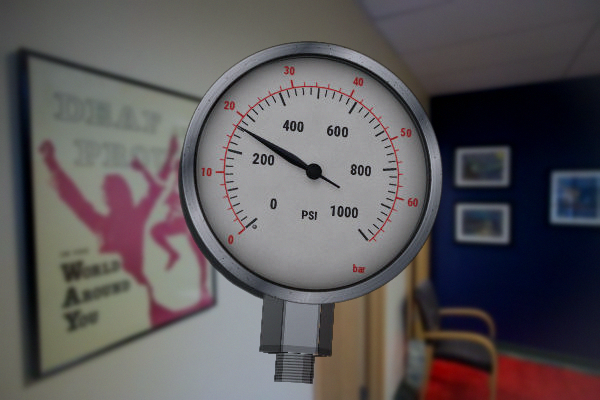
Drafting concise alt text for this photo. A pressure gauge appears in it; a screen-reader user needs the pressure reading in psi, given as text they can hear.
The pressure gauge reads 260 psi
